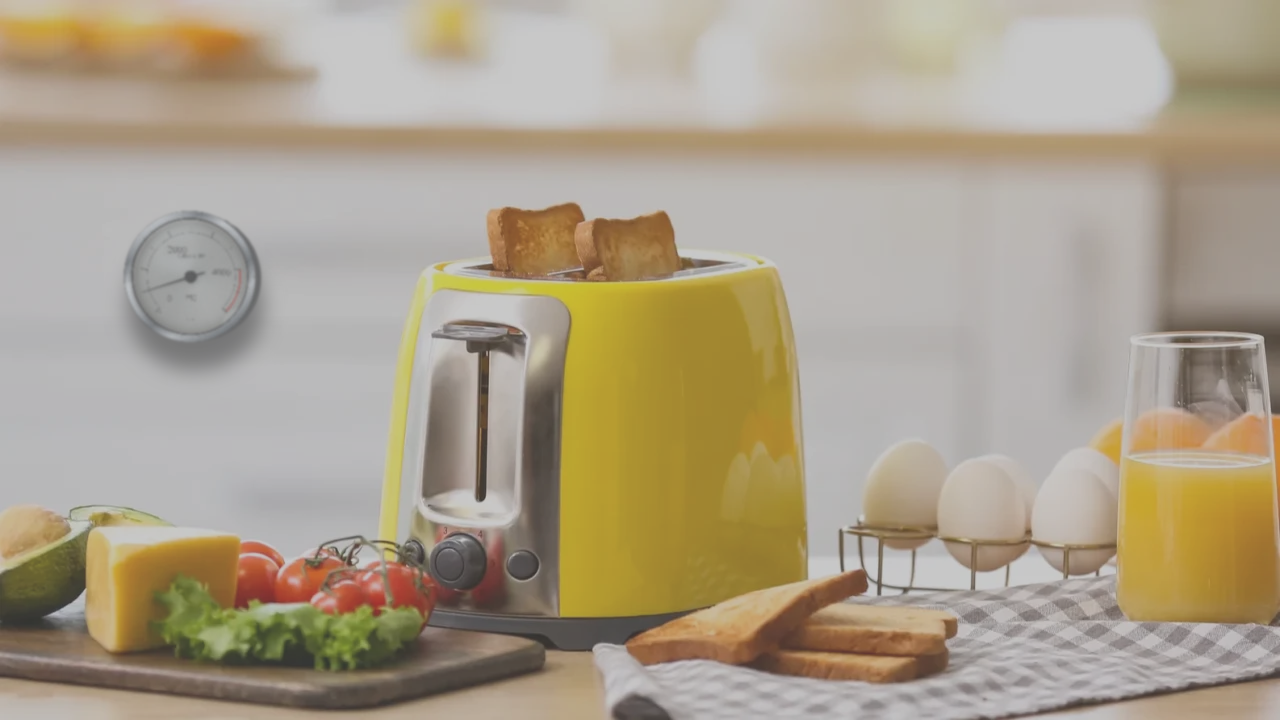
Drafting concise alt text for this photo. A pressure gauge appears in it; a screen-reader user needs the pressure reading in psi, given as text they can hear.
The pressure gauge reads 500 psi
